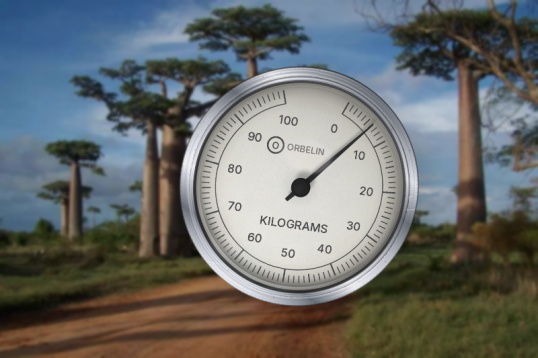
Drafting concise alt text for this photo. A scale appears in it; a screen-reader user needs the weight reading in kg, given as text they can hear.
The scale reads 6 kg
